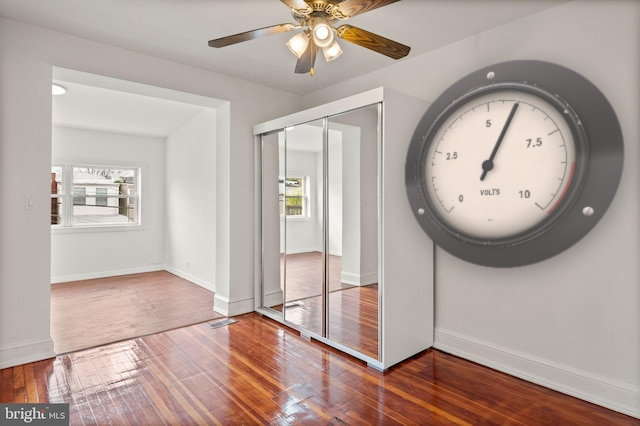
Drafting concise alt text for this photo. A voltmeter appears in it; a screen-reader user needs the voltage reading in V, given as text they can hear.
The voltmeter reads 6 V
